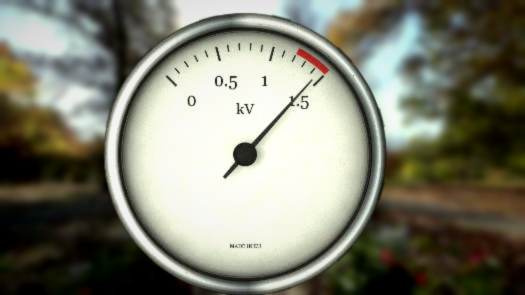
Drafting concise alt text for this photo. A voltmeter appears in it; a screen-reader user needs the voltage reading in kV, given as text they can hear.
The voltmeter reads 1.45 kV
